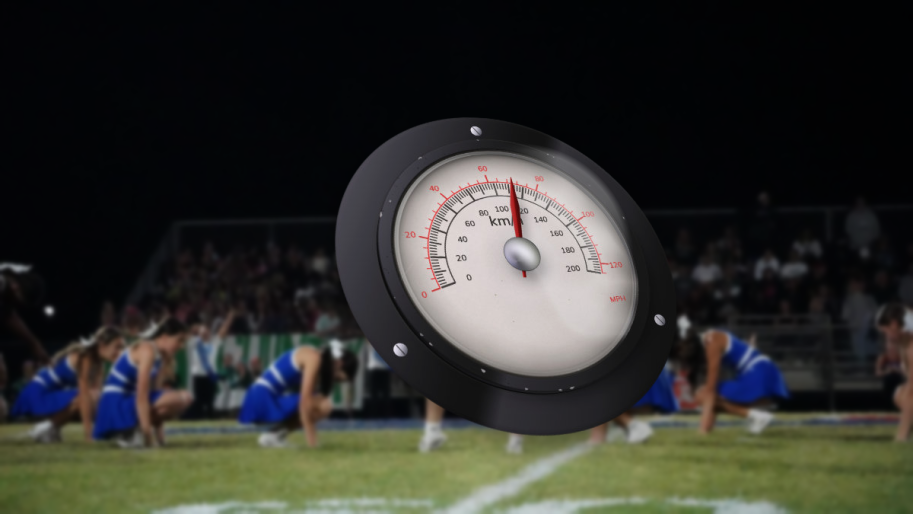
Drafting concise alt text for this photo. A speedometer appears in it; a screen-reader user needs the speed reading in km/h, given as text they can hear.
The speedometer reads 110 km/h
